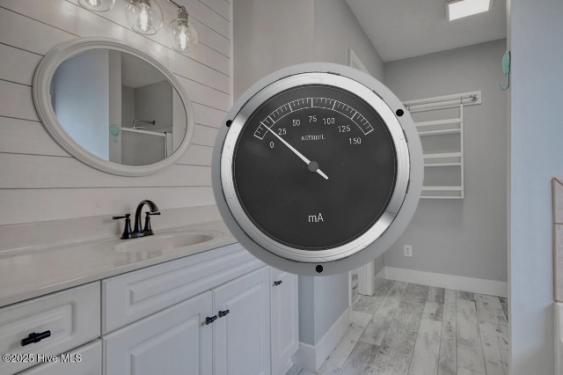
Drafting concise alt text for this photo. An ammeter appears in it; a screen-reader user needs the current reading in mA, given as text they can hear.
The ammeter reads 15 mA
